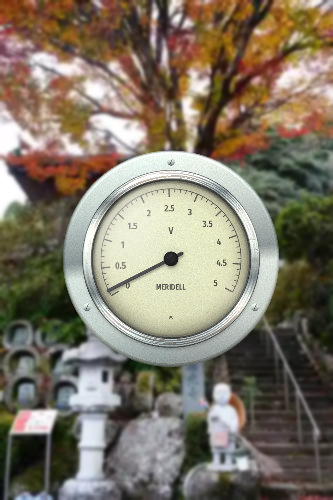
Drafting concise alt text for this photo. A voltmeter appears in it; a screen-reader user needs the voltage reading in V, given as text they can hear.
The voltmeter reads 0.1 V
